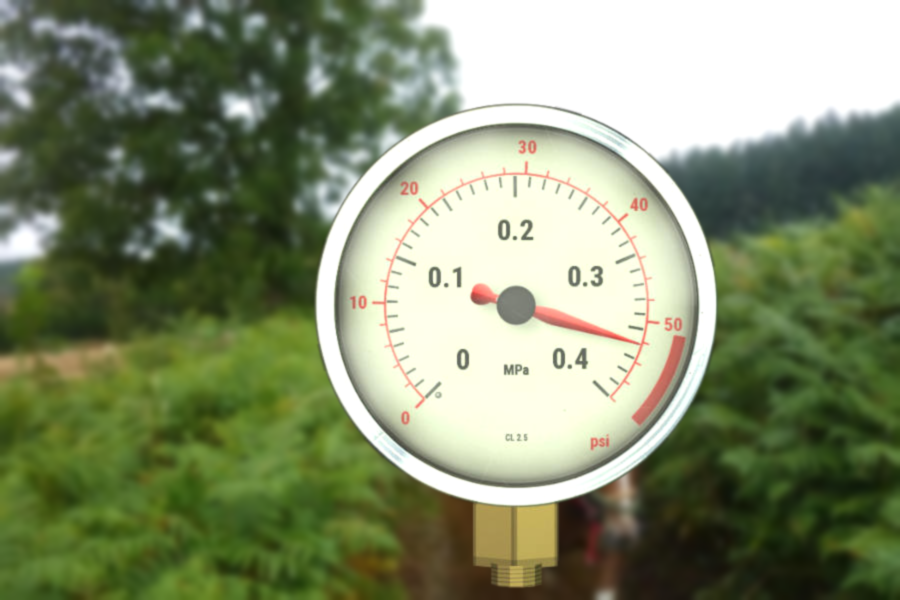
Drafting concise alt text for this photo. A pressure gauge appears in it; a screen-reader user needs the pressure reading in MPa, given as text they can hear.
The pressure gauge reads 0.36 MPa
